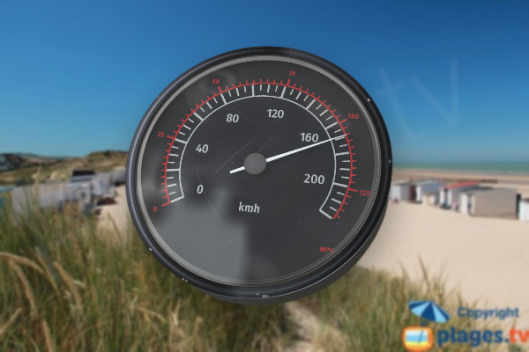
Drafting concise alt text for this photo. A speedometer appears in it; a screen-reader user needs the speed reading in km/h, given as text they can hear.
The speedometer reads 170 km/h
